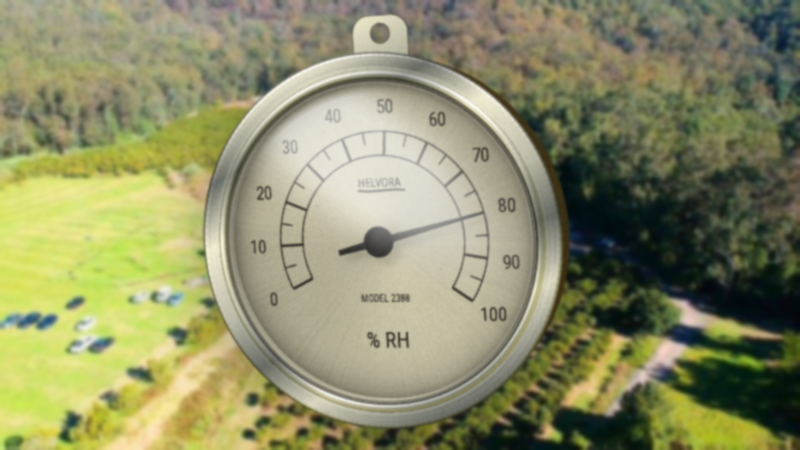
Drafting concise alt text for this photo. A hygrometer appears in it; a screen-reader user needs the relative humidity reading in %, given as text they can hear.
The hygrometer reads 80 %
